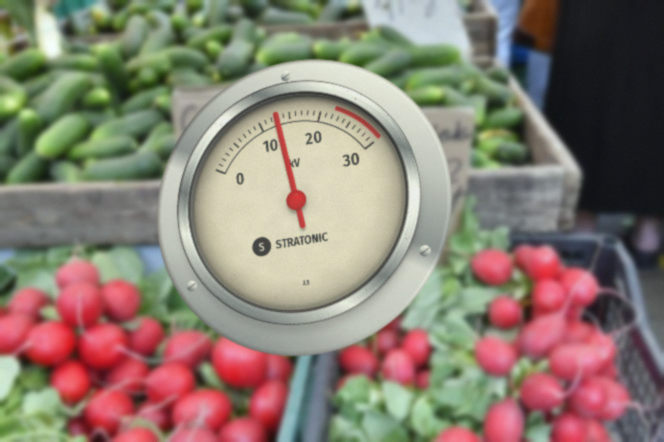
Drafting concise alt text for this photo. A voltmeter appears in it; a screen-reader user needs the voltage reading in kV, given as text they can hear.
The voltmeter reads 13 kV
